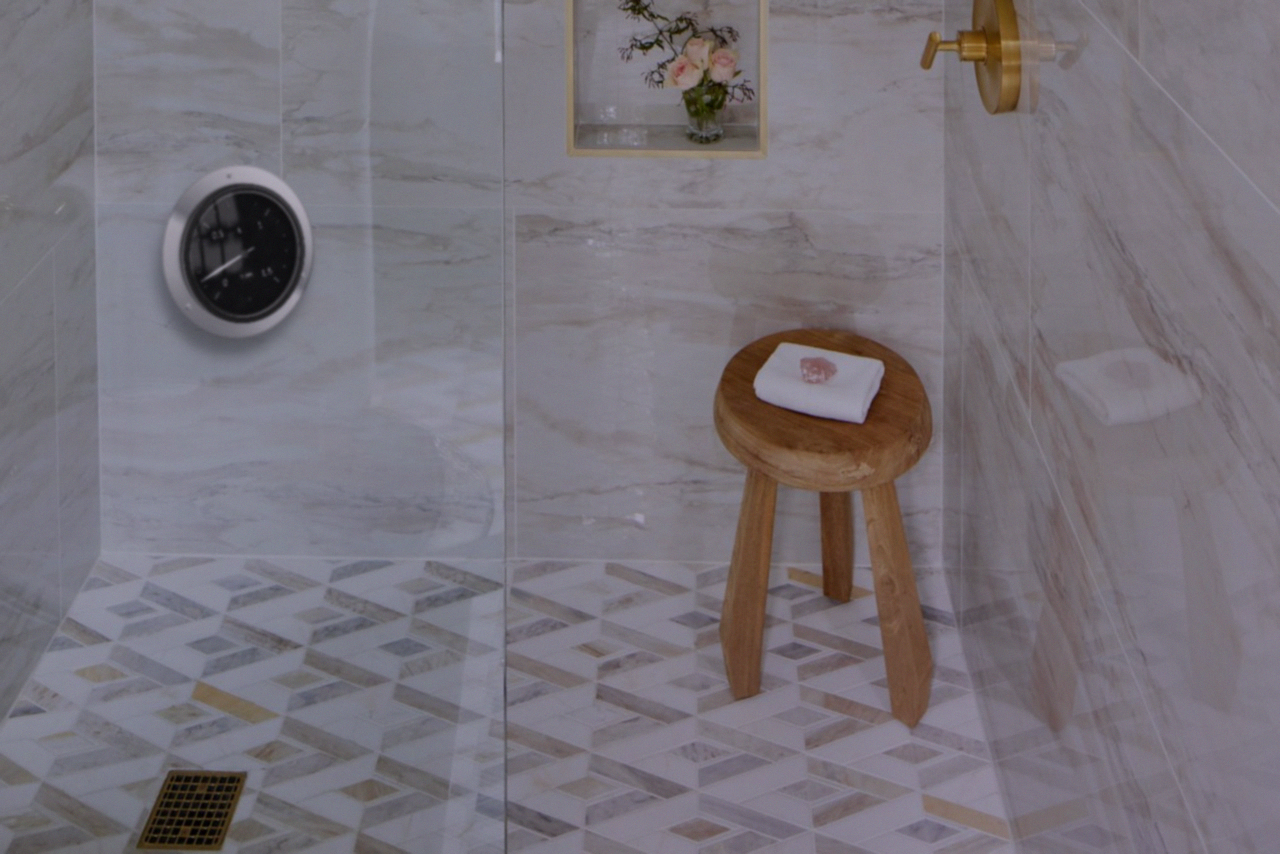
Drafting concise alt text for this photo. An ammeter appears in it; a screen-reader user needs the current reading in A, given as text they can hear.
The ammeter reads 0.15 A
